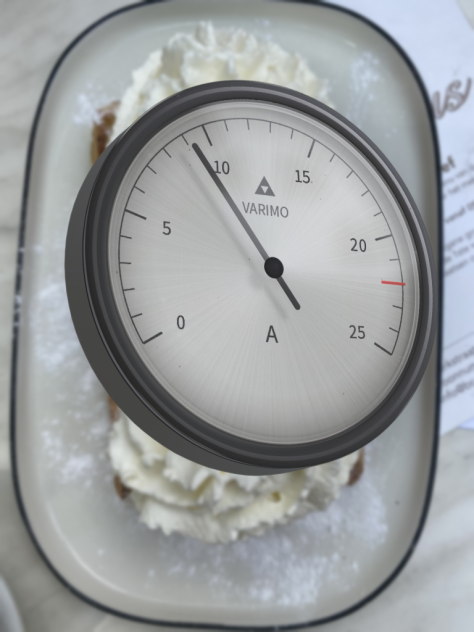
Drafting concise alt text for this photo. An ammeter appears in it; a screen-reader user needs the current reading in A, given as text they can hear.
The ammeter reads 9 A
